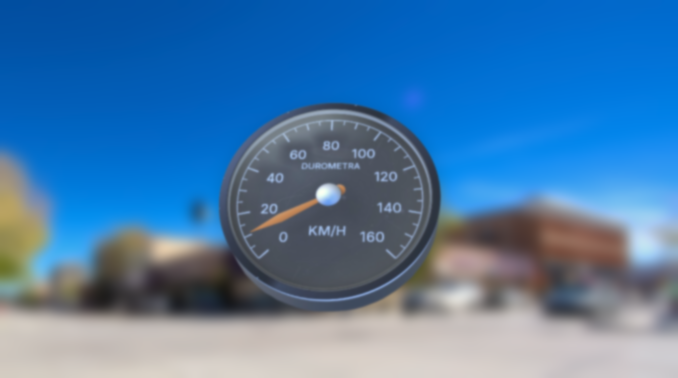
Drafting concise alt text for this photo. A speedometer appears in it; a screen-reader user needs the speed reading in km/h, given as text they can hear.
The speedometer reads 10 km/h
